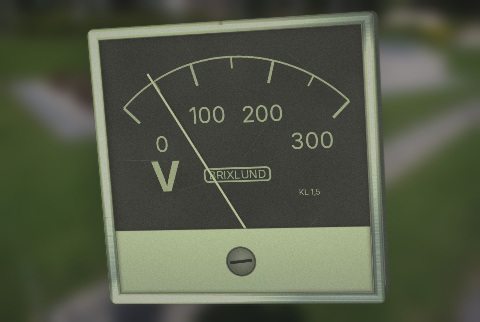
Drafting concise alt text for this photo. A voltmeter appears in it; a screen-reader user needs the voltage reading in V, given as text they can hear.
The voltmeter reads 50 V
